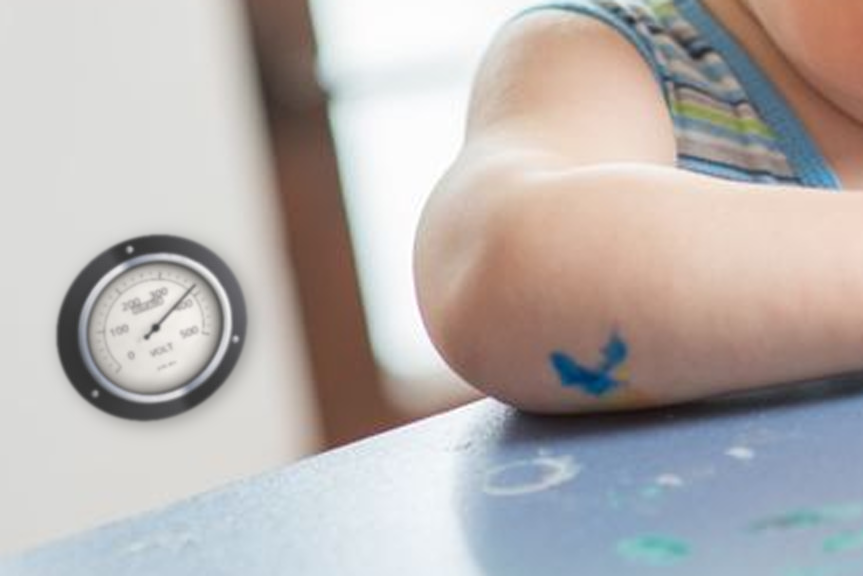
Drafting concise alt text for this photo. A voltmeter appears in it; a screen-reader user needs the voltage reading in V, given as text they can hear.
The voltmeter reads 380 V
